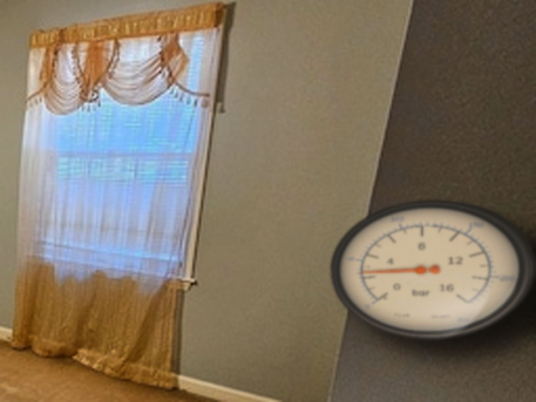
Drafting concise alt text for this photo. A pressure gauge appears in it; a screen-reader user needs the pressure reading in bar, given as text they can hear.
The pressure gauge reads 2.5 bar
